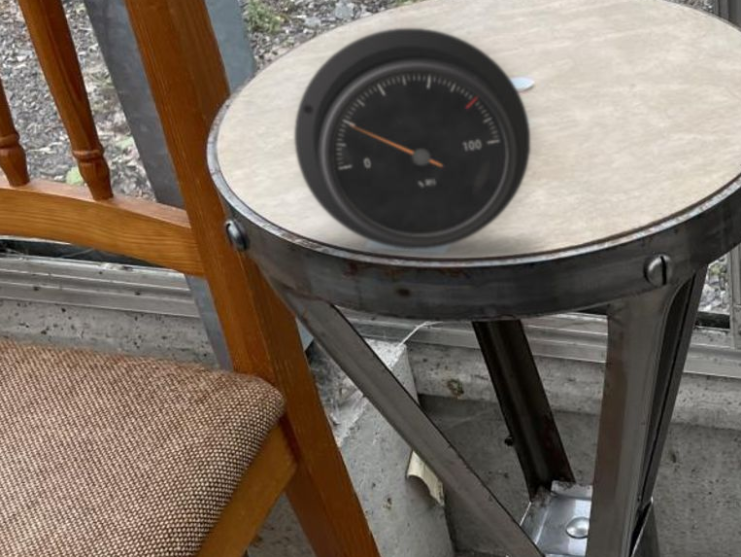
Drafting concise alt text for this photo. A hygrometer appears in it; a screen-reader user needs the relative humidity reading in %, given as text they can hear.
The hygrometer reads 20 %
